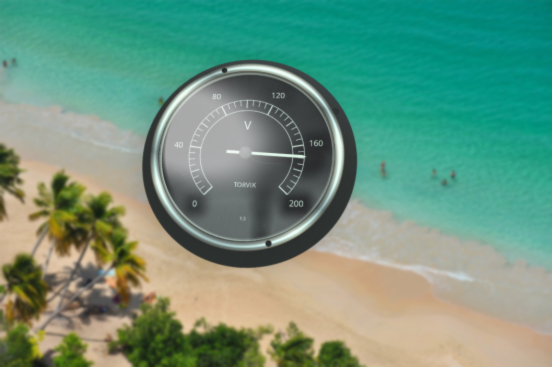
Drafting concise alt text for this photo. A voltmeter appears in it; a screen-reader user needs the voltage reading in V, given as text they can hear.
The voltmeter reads 170 V
